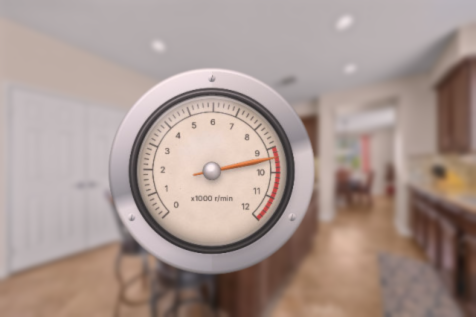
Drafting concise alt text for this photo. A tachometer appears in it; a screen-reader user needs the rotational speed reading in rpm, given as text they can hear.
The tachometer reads 9400 rpm
